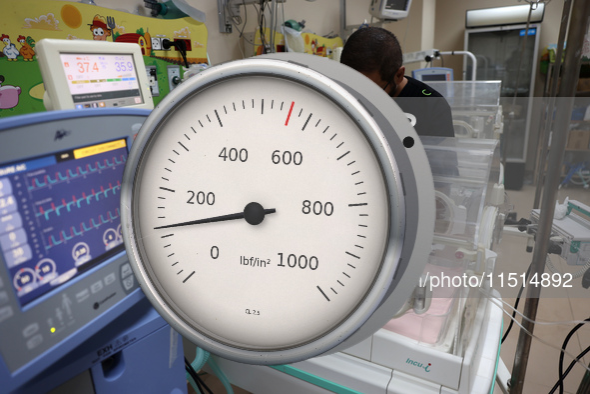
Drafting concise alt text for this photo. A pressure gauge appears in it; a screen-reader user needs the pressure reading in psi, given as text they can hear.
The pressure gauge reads 120 psi
